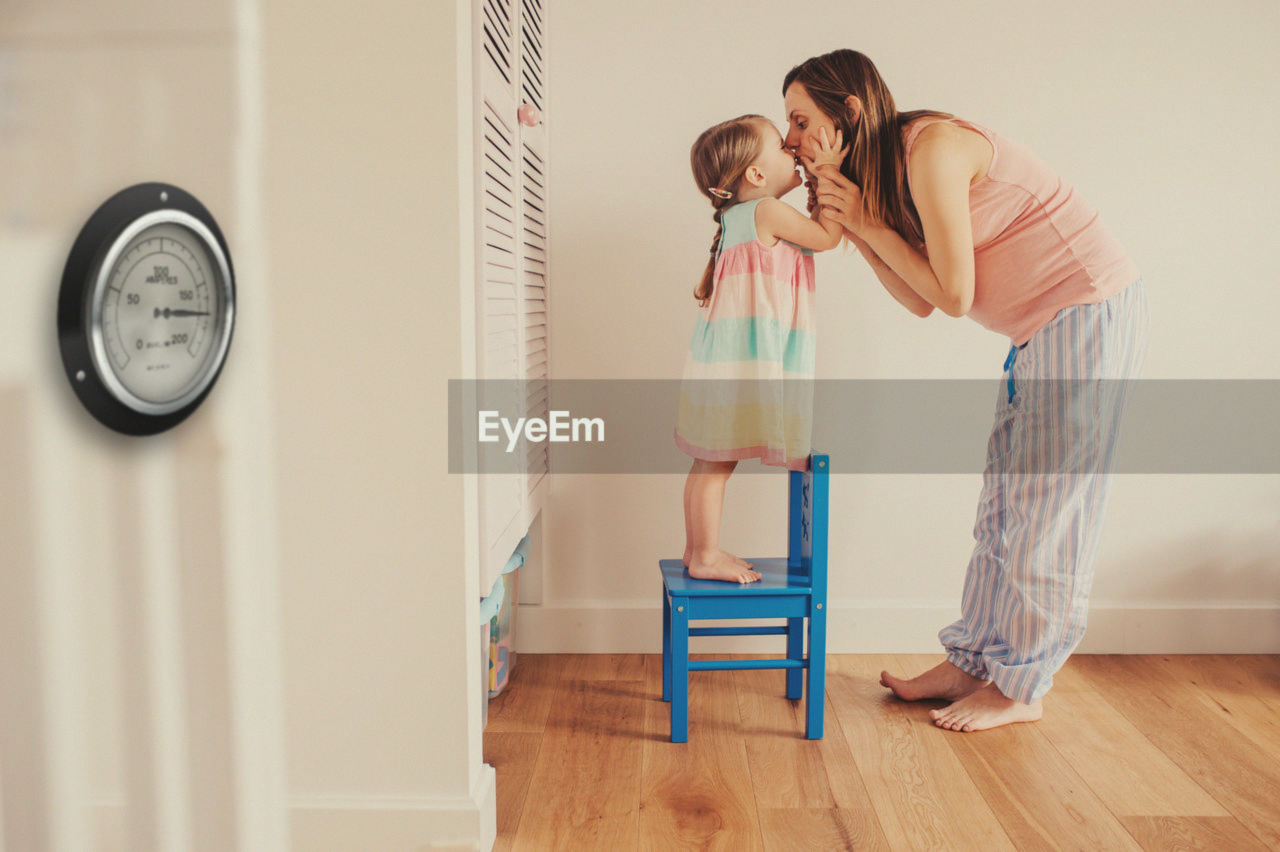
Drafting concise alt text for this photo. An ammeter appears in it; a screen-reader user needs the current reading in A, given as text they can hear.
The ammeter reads 170 A
